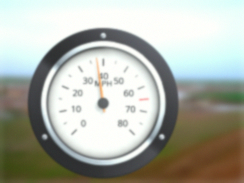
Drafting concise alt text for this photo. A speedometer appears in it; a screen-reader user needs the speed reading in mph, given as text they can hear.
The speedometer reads 37.5 mph
